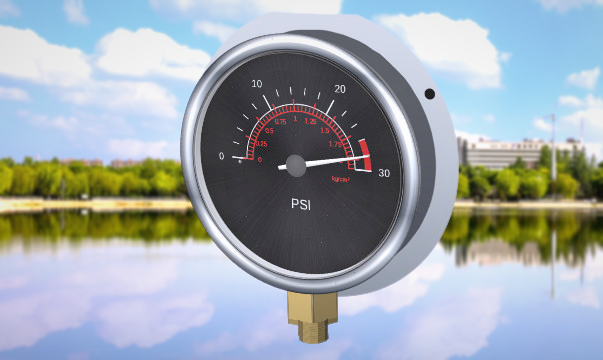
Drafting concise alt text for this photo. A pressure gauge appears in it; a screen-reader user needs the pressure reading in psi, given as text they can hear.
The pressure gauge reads 28 psi
